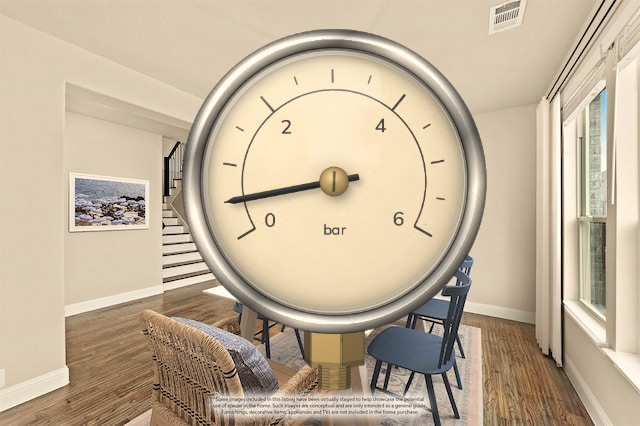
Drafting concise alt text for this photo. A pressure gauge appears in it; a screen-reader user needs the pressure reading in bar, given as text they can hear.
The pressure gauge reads 0.5 bar
